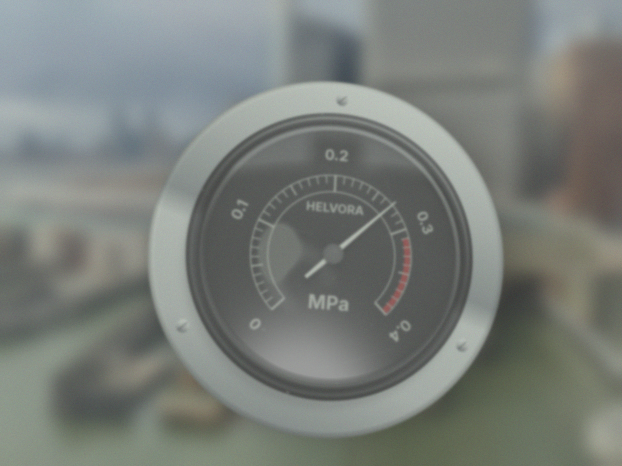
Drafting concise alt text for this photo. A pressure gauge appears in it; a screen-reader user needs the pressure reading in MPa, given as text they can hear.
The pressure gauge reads 0.27 MPa
